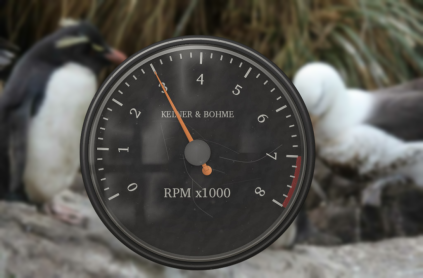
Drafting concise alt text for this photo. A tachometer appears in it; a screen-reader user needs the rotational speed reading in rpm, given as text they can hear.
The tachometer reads 3000 rpm
